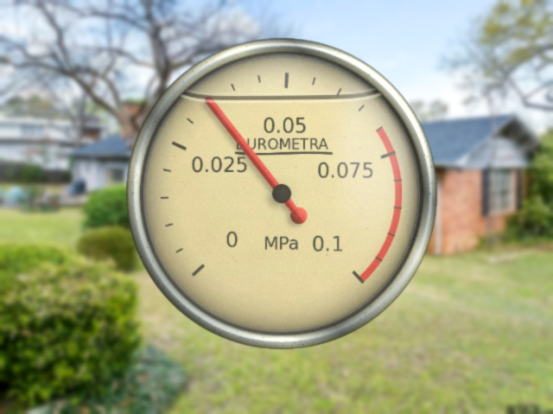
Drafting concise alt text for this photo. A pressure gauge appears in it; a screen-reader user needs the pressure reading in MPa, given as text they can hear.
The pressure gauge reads 0.035 MPa
